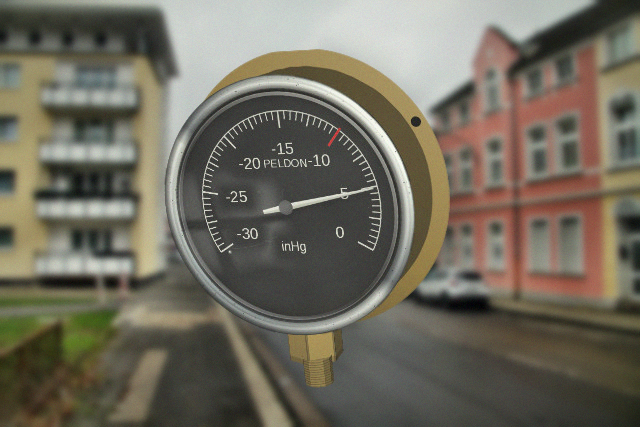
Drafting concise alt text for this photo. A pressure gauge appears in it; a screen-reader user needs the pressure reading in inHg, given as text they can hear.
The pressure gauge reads -5 inHg
